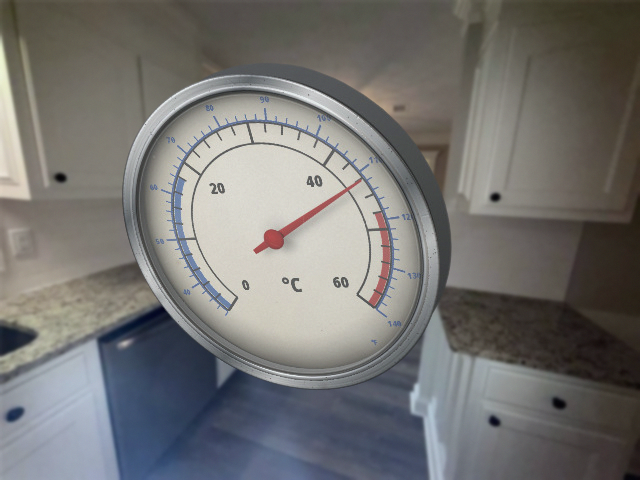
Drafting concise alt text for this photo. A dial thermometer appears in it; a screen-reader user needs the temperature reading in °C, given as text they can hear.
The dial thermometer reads 44 °C
